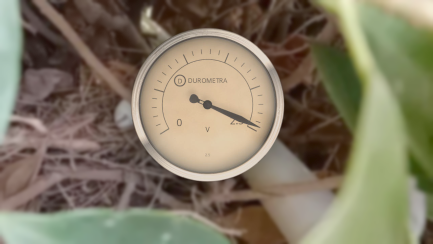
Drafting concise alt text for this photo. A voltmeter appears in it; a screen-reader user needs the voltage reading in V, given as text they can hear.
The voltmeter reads 2.45 V
